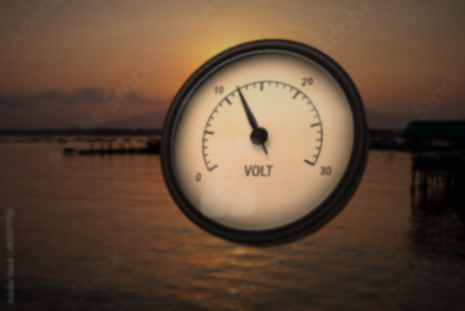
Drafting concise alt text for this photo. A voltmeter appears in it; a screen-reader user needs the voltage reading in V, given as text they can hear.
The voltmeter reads 12 V
